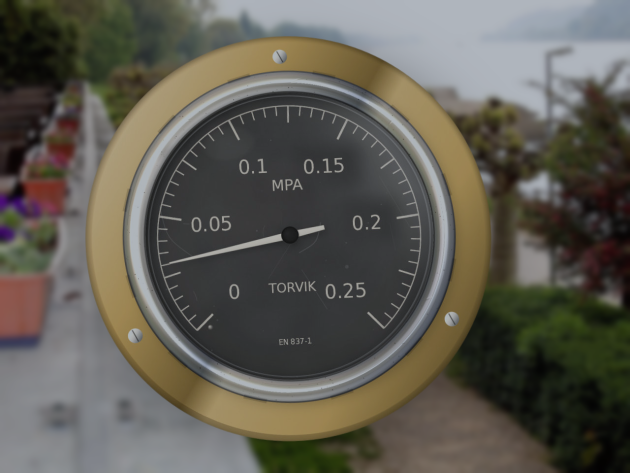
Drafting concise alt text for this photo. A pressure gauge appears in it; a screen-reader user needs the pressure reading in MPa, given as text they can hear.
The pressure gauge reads 0.03 MPa
